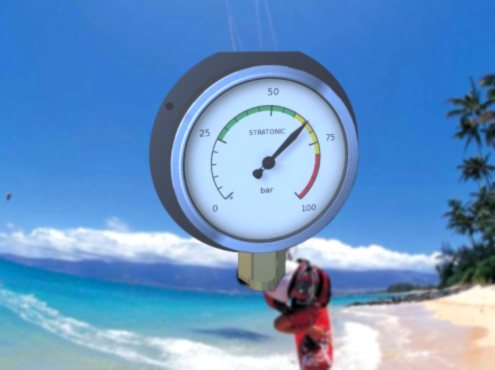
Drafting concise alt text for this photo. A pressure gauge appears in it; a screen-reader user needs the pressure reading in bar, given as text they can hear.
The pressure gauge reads 65 bar
